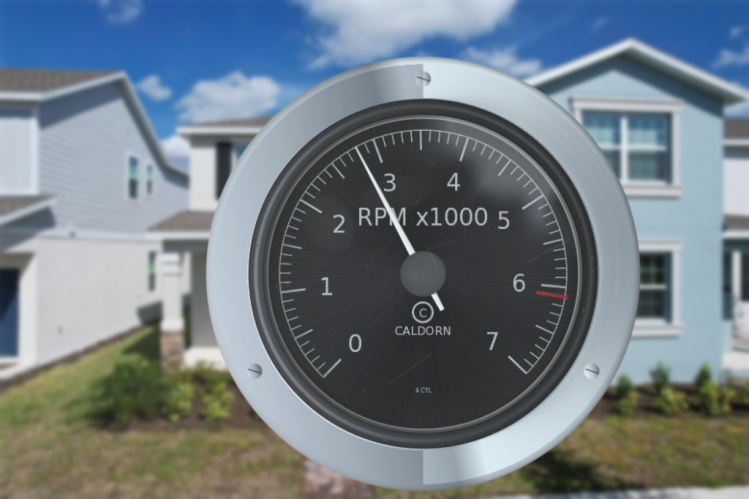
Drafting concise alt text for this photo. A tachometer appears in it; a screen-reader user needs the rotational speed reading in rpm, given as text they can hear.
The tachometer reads 2800 rpm
